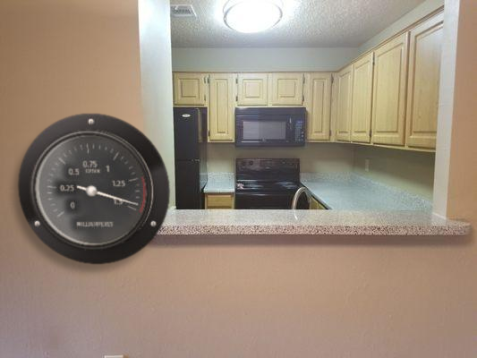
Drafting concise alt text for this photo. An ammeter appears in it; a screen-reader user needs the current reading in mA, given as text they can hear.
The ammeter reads 1.45 mA
